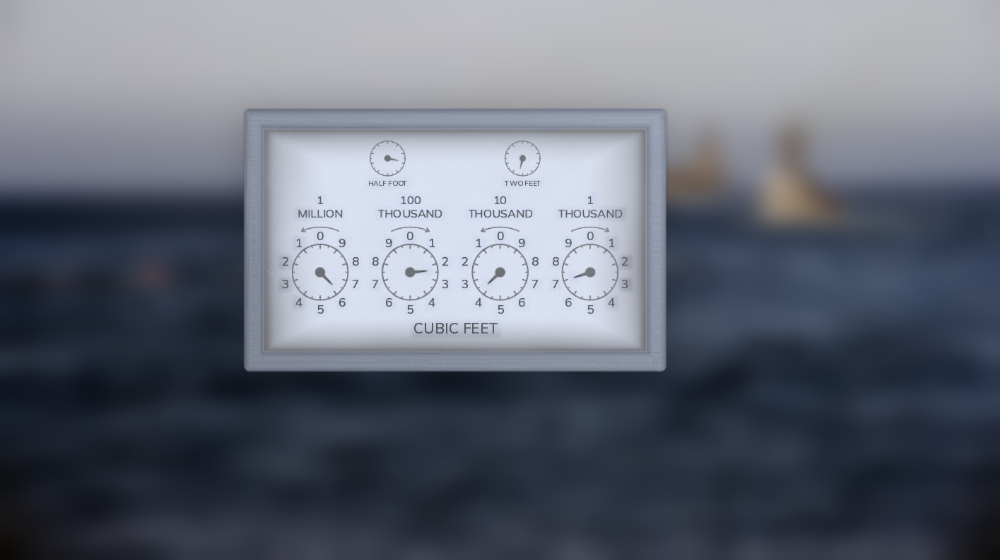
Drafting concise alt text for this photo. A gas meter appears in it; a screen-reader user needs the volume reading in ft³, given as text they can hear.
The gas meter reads 623700 ft³
